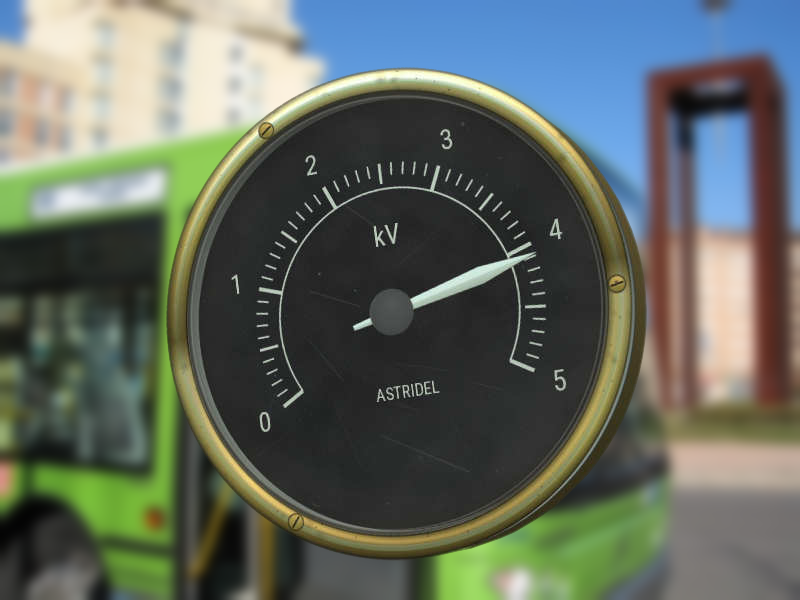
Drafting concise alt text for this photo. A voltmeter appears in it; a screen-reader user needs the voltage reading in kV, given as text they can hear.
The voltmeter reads 4.1 kV
